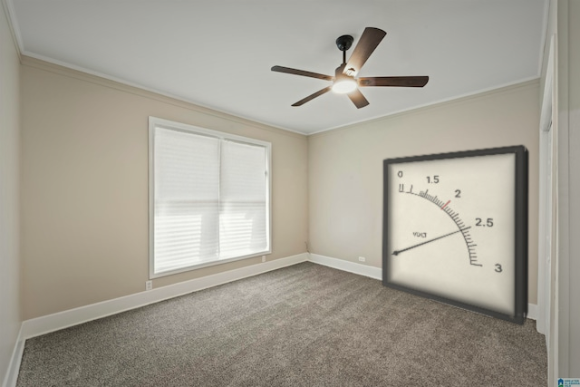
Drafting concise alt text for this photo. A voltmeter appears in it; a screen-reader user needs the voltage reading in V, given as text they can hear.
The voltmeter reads 2.5 V
